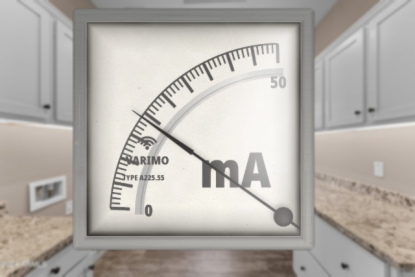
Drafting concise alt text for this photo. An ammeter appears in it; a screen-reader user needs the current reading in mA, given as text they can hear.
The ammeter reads 19 mA
